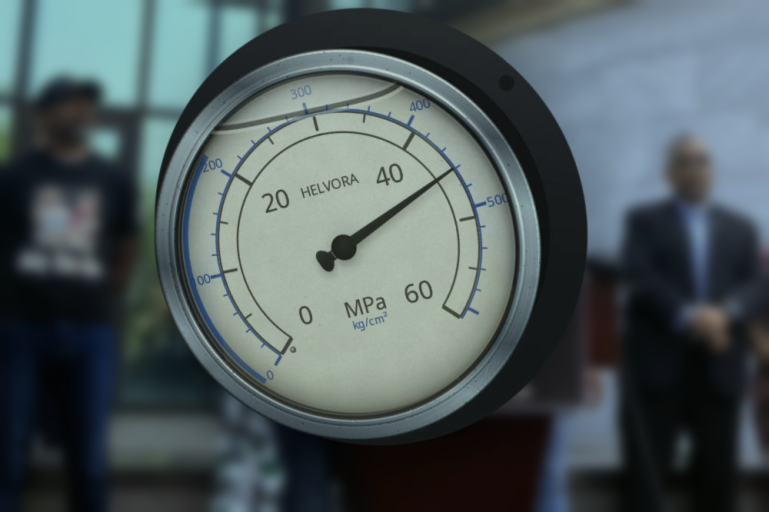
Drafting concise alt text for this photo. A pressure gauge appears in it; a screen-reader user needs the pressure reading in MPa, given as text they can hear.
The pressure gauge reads 45 MPa
